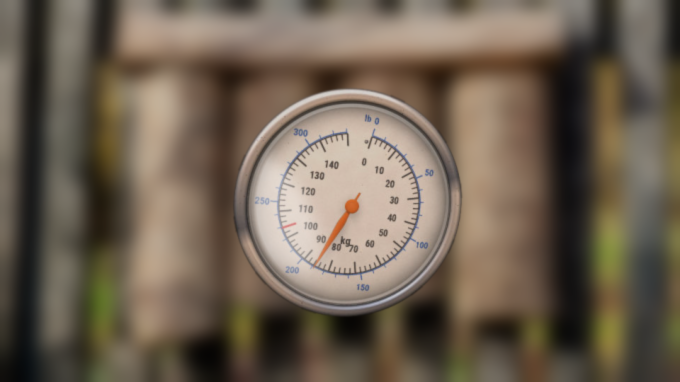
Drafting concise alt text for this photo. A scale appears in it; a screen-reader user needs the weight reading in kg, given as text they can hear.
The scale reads 86 kg
